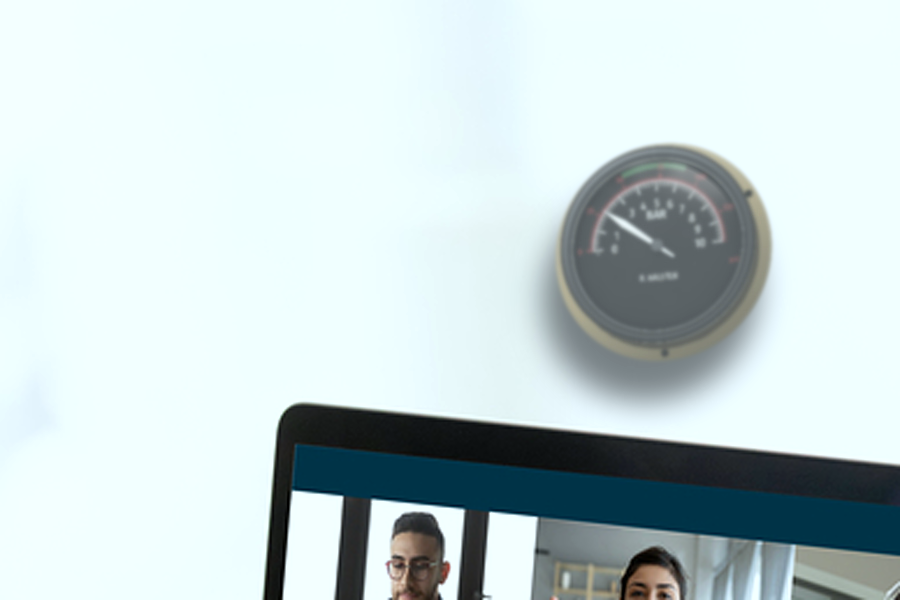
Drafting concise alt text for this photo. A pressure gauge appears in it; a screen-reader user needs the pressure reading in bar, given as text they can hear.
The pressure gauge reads 2 bar
